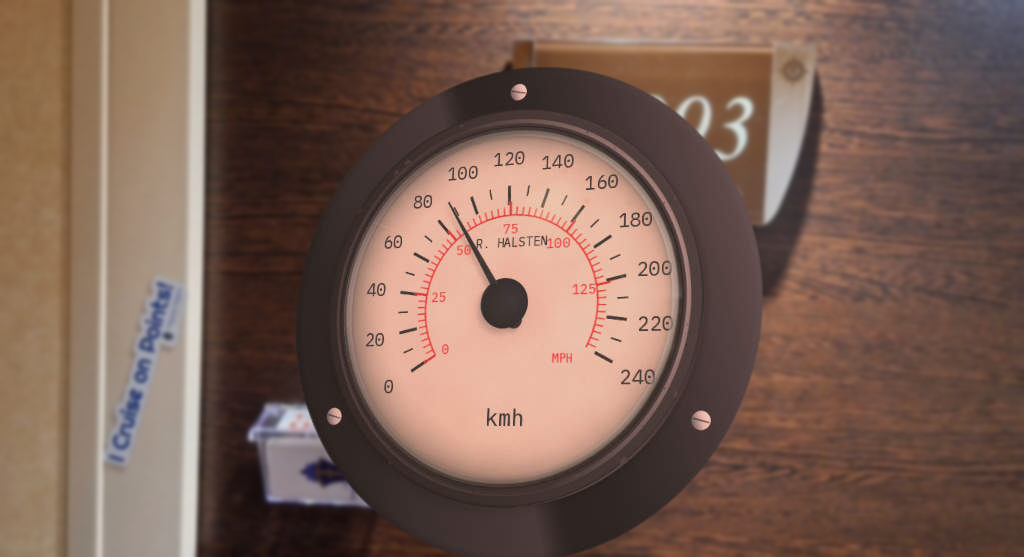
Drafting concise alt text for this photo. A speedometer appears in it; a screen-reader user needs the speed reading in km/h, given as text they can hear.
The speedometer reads 90 km/h
